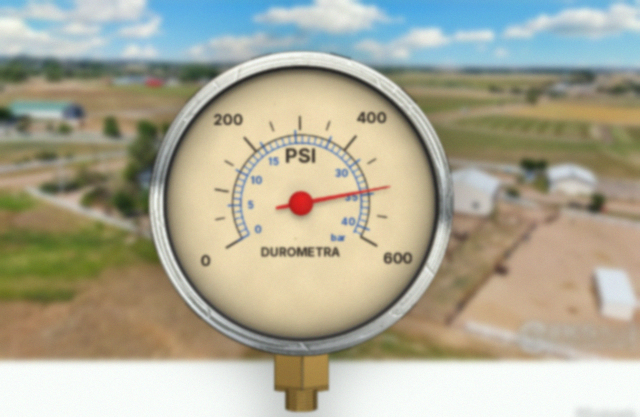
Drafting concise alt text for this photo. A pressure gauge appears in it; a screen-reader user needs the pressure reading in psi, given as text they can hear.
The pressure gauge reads 500 psi
